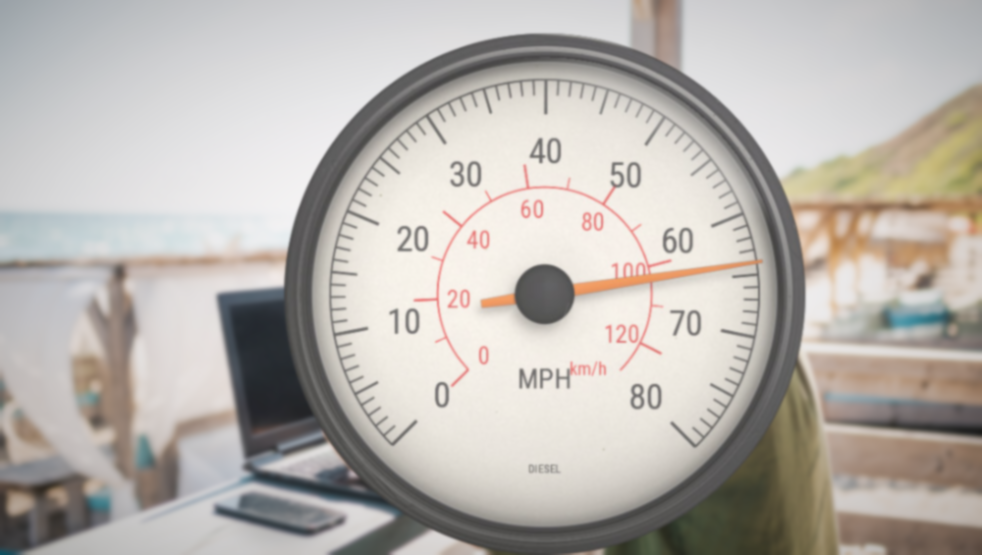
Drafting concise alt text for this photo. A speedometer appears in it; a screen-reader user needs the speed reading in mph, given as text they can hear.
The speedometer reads 64 mph
